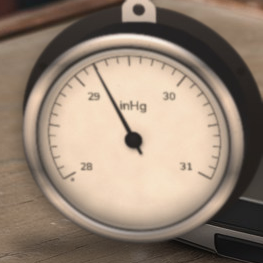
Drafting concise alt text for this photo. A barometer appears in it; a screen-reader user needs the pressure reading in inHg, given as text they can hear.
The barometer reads 29.2 inHg
